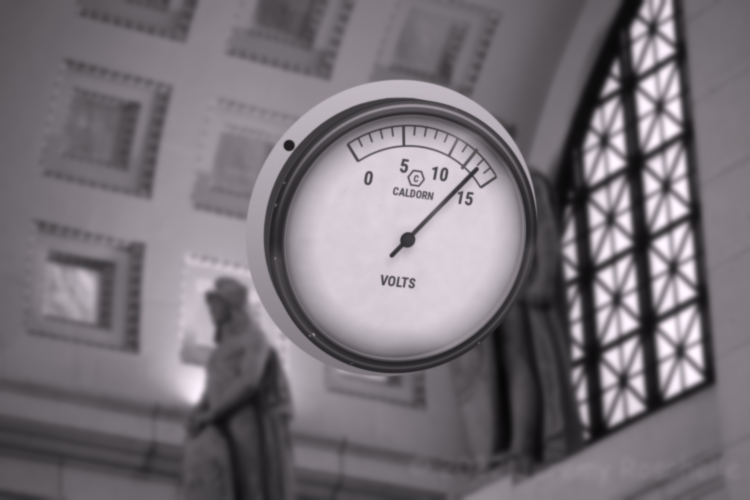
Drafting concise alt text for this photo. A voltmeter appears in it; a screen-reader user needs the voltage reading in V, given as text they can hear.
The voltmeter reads 13 V
